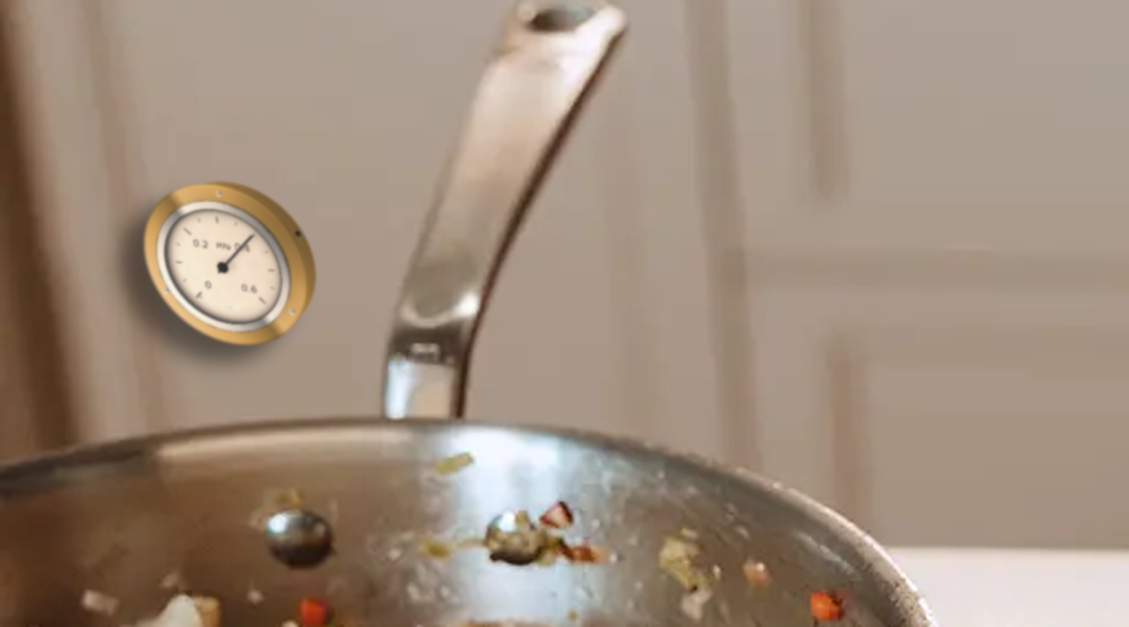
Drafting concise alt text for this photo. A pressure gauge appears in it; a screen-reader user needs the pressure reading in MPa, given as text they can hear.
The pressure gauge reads 0.4 MPa
